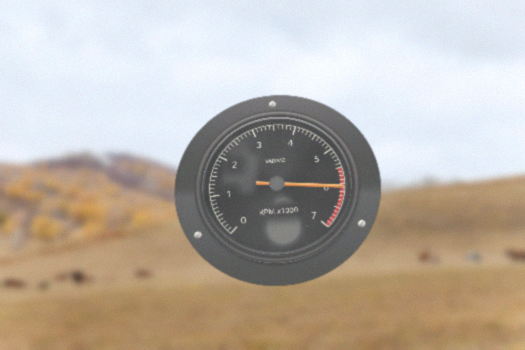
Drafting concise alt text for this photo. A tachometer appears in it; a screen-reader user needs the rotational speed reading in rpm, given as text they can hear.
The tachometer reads 6000 rpm
